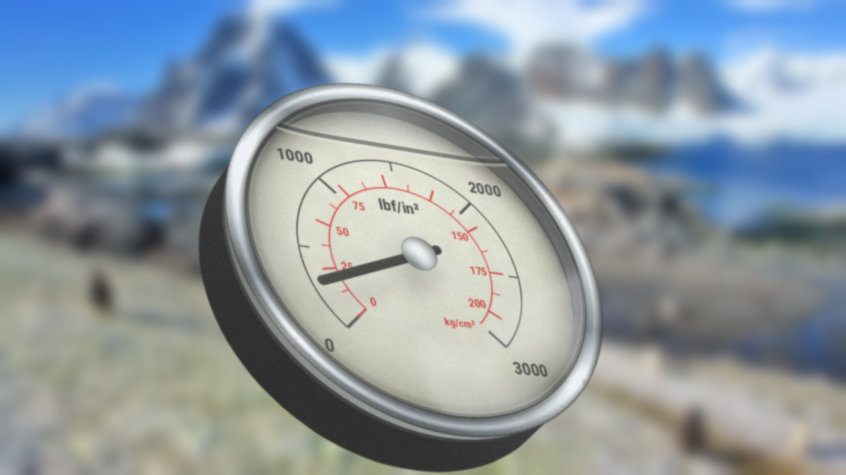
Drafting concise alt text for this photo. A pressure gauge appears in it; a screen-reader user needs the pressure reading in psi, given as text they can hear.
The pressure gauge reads 250 psi
